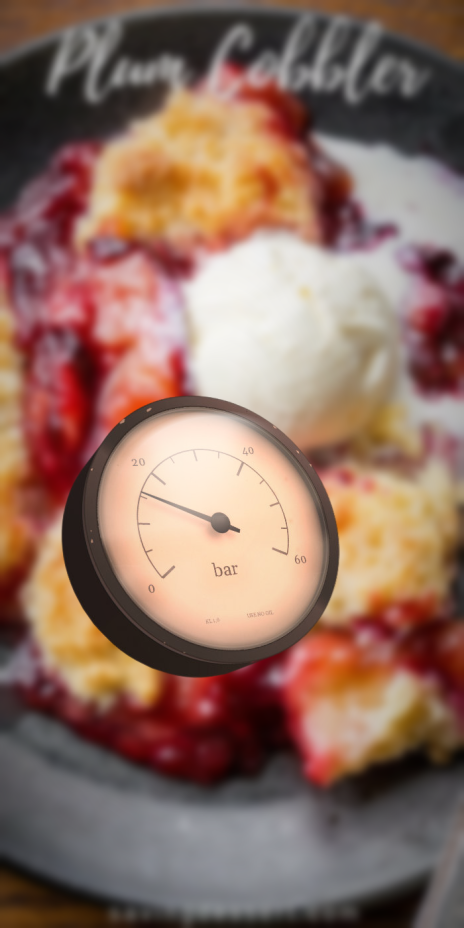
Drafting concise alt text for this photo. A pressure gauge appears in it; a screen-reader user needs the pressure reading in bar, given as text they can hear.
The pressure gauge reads 15 bar
